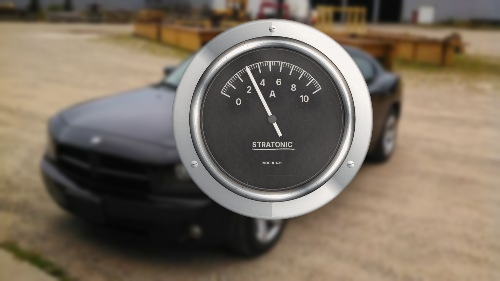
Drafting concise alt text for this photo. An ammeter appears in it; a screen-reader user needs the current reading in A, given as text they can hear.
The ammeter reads 3 A
